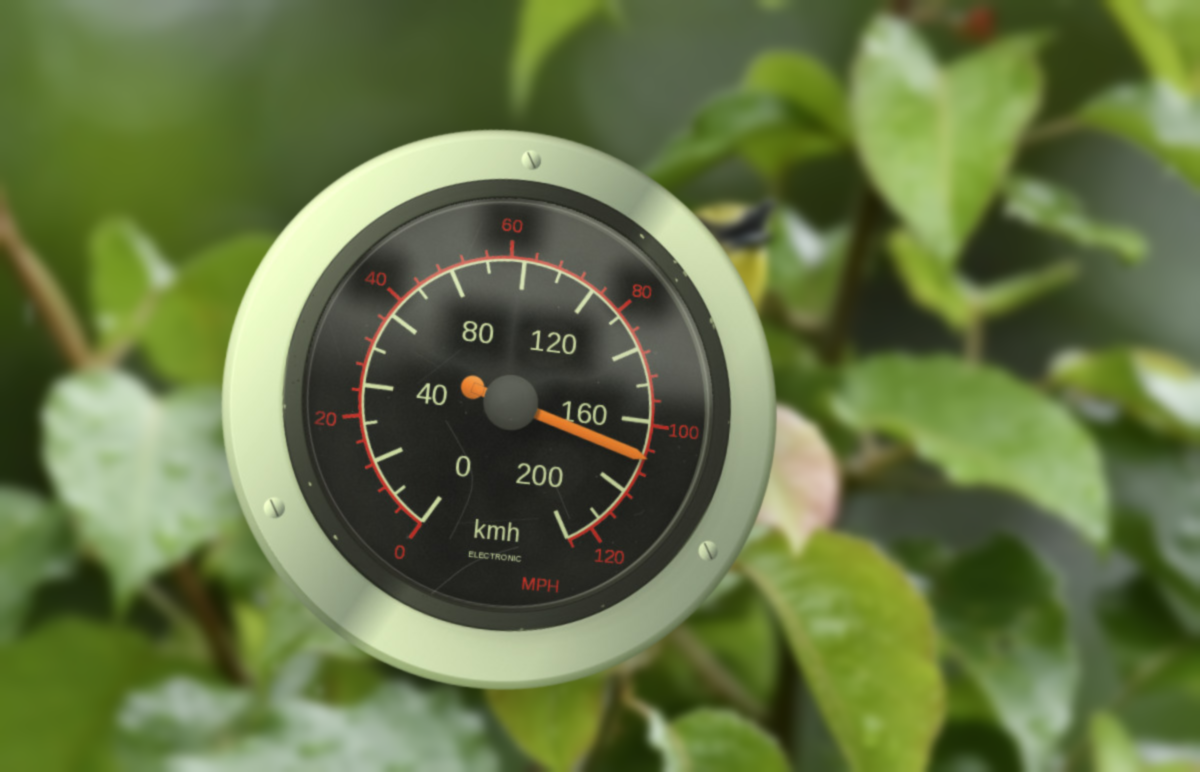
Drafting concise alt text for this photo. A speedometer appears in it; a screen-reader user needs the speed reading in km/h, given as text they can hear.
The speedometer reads 170 km/h
